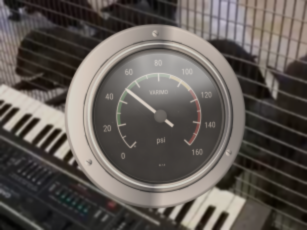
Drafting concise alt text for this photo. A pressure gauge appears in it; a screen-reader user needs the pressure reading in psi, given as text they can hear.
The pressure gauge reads 50 psi
